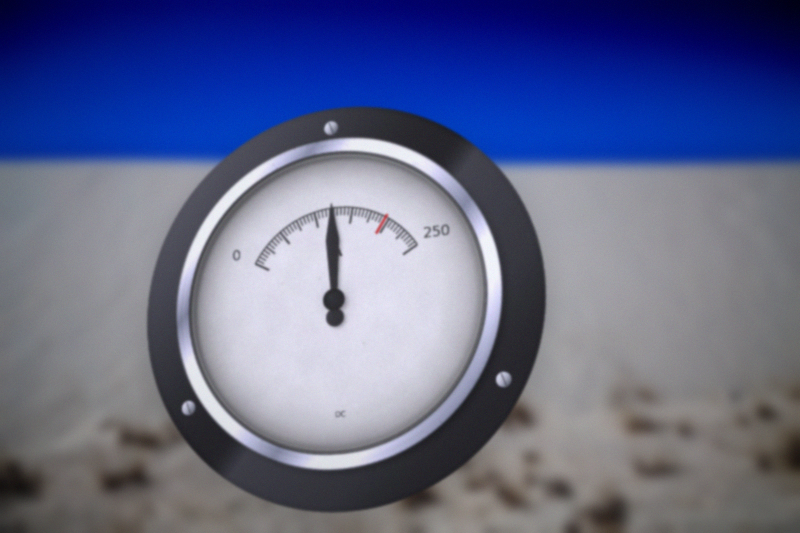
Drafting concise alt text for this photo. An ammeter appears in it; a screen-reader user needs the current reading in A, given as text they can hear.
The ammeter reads 125 A
